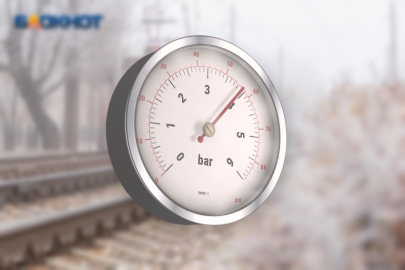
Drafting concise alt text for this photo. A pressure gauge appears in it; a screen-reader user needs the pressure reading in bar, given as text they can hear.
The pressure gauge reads 3.9 bar
